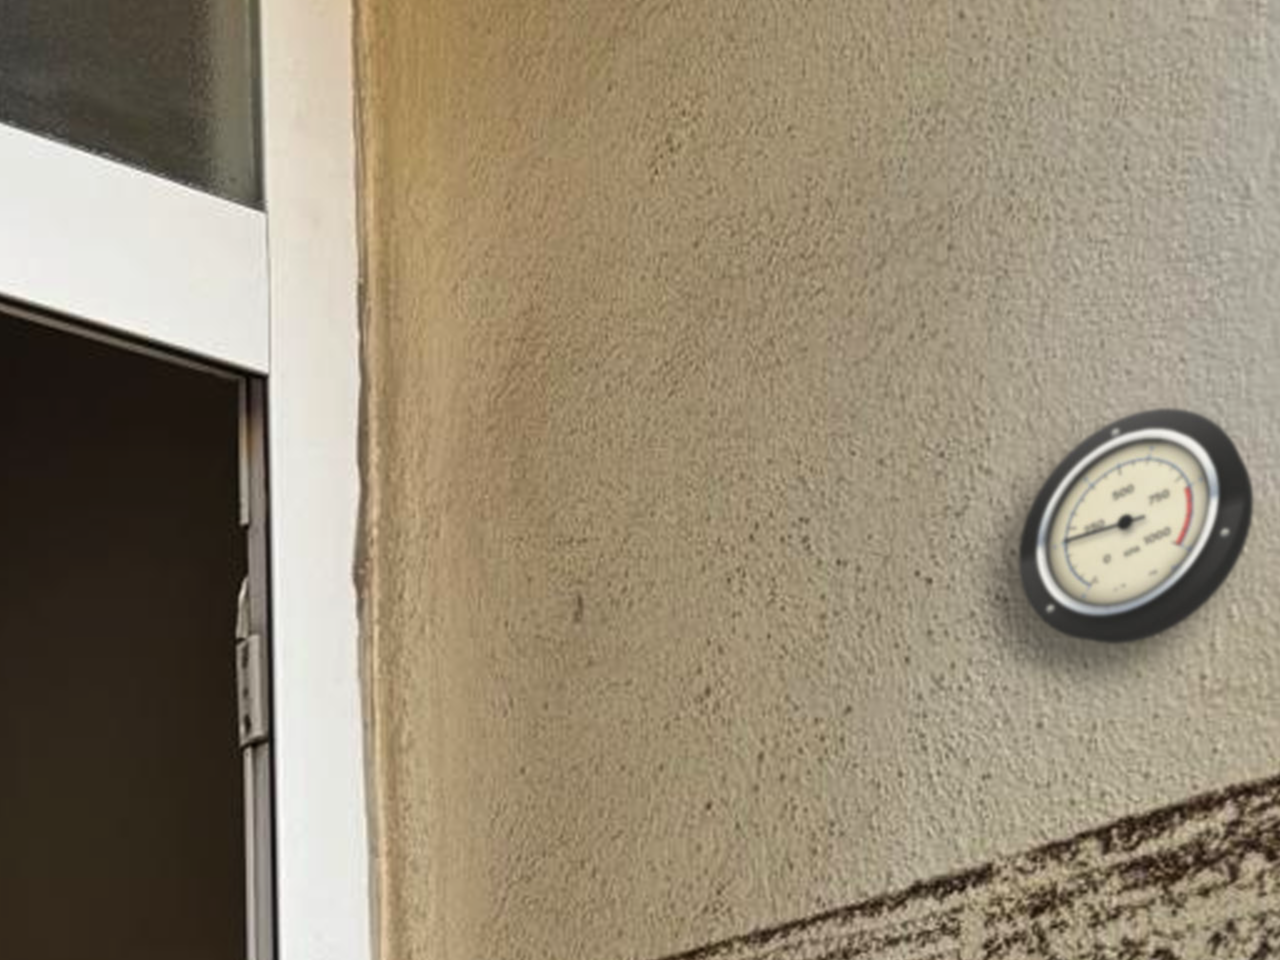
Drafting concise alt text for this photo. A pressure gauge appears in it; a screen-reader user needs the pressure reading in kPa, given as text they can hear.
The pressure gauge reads 200 kPa
